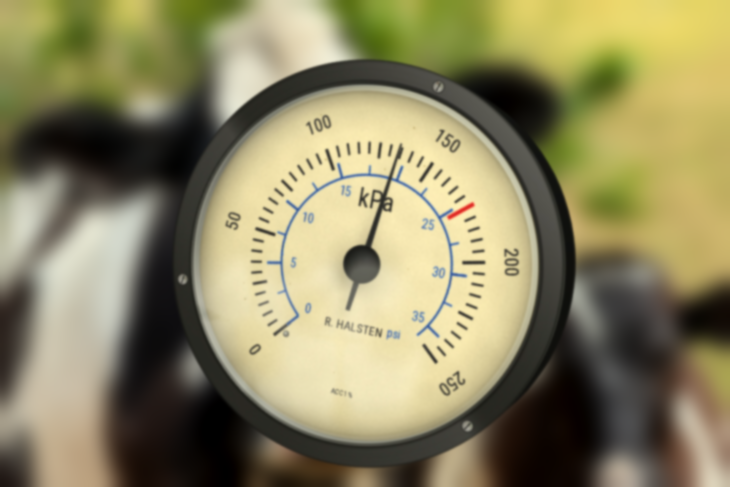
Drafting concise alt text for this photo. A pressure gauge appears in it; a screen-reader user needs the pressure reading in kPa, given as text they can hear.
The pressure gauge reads 135 kPa
